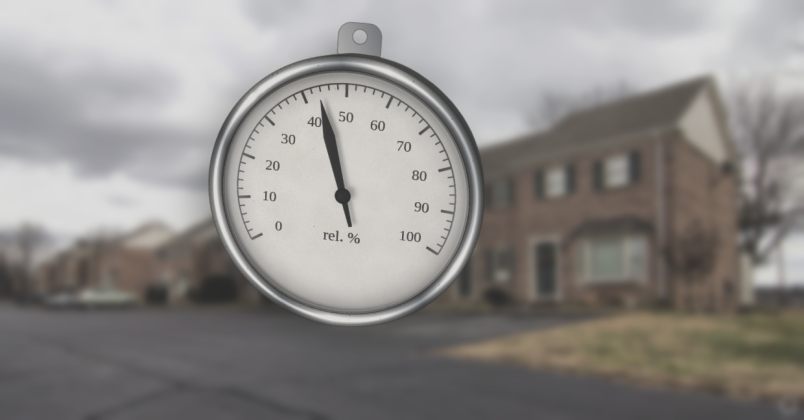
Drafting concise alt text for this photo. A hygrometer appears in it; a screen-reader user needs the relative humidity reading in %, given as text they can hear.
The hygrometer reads 44 %
